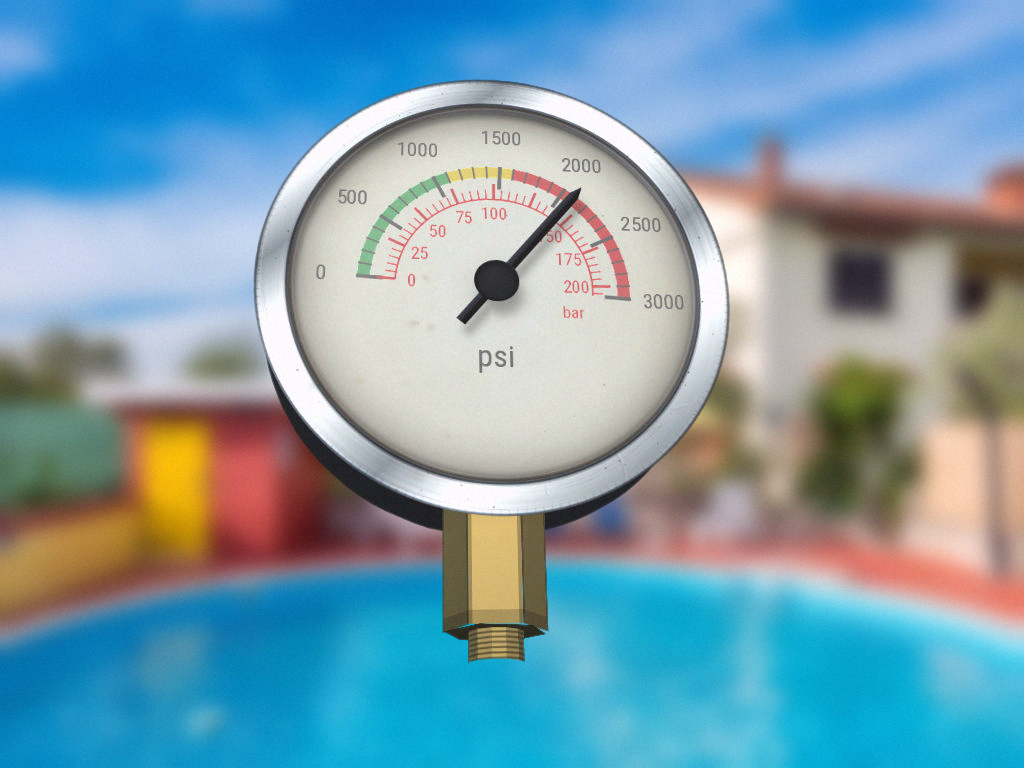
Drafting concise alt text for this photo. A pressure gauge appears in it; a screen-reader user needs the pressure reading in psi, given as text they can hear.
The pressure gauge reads 2100 psi
